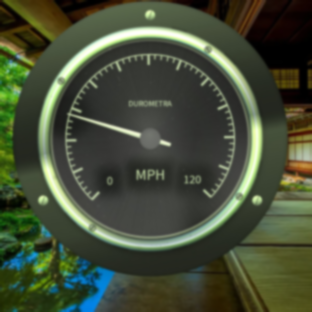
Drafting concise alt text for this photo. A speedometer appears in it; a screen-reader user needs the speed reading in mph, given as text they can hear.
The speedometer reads 28 mph
